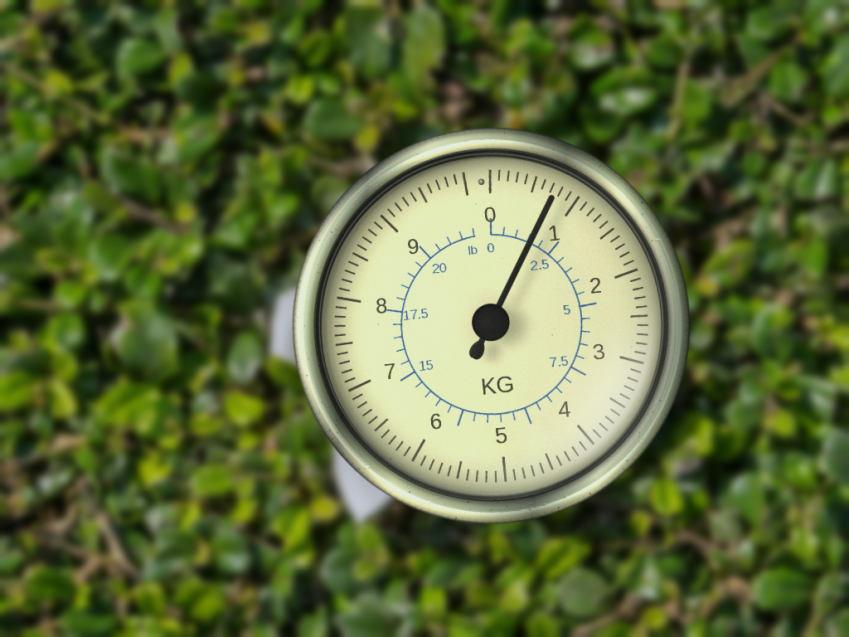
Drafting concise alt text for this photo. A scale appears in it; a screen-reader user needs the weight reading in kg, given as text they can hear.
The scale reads 0.75 kg
